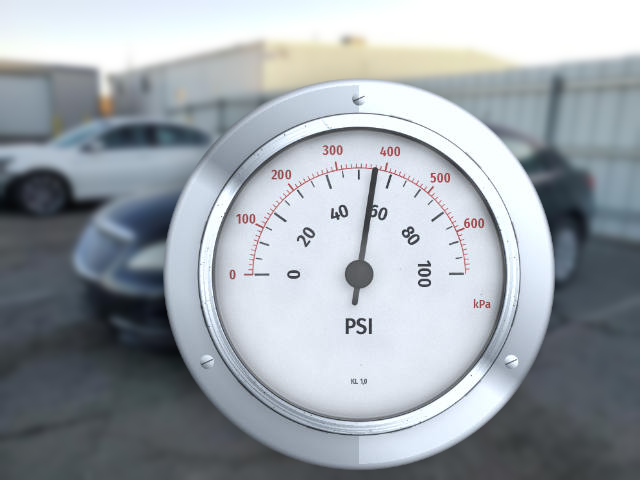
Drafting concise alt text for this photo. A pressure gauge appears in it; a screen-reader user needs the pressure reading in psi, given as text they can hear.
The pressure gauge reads 55 psi
